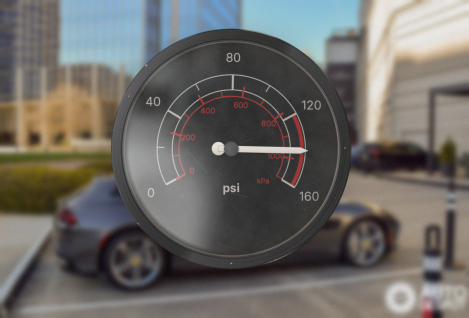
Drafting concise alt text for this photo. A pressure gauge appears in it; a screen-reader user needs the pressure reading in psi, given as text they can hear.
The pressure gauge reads 140 psi
